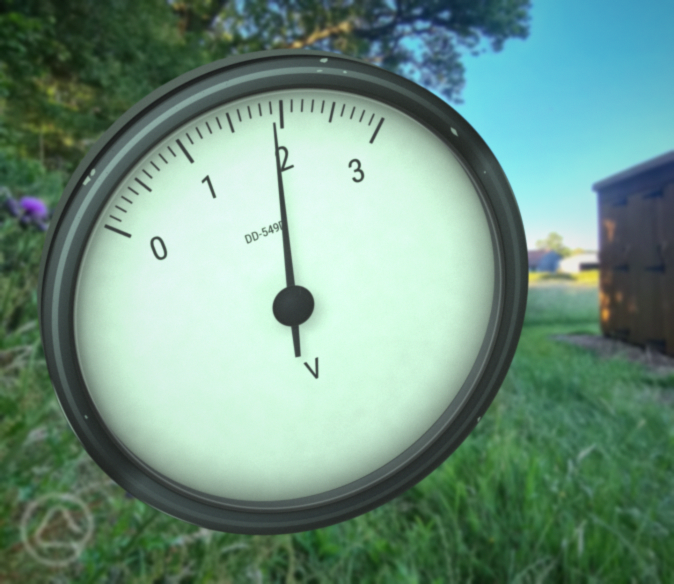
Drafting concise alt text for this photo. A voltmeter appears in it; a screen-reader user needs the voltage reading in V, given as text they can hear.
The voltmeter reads 1.9 V
